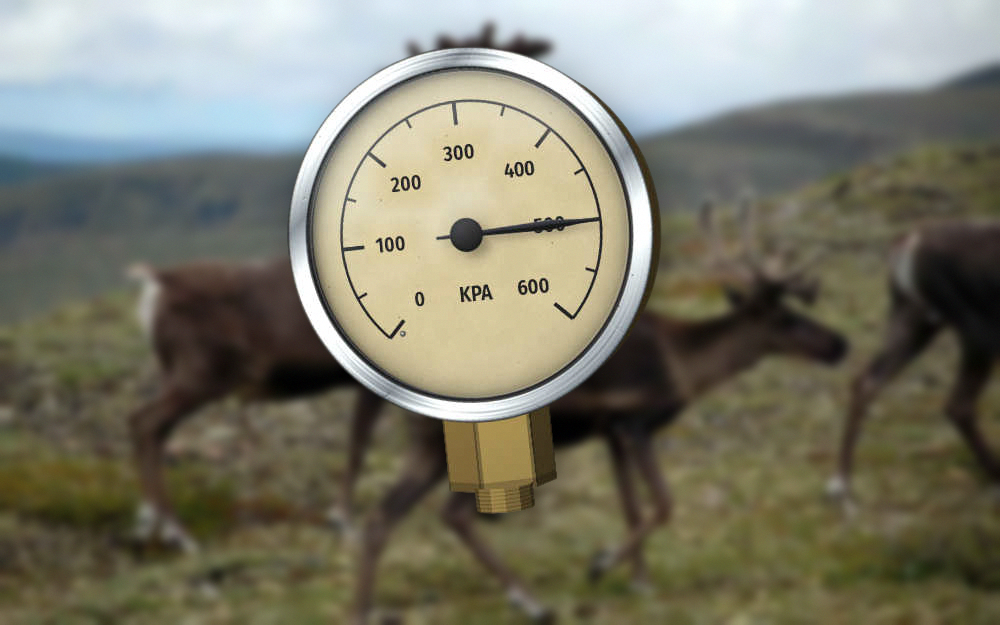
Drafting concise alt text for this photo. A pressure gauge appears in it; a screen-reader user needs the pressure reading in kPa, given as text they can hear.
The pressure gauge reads 500 kPa
